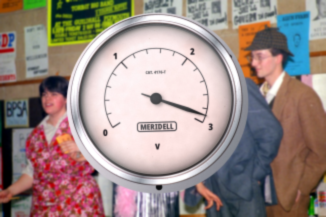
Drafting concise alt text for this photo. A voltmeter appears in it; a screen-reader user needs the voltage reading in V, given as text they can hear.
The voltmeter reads 2.9 V
